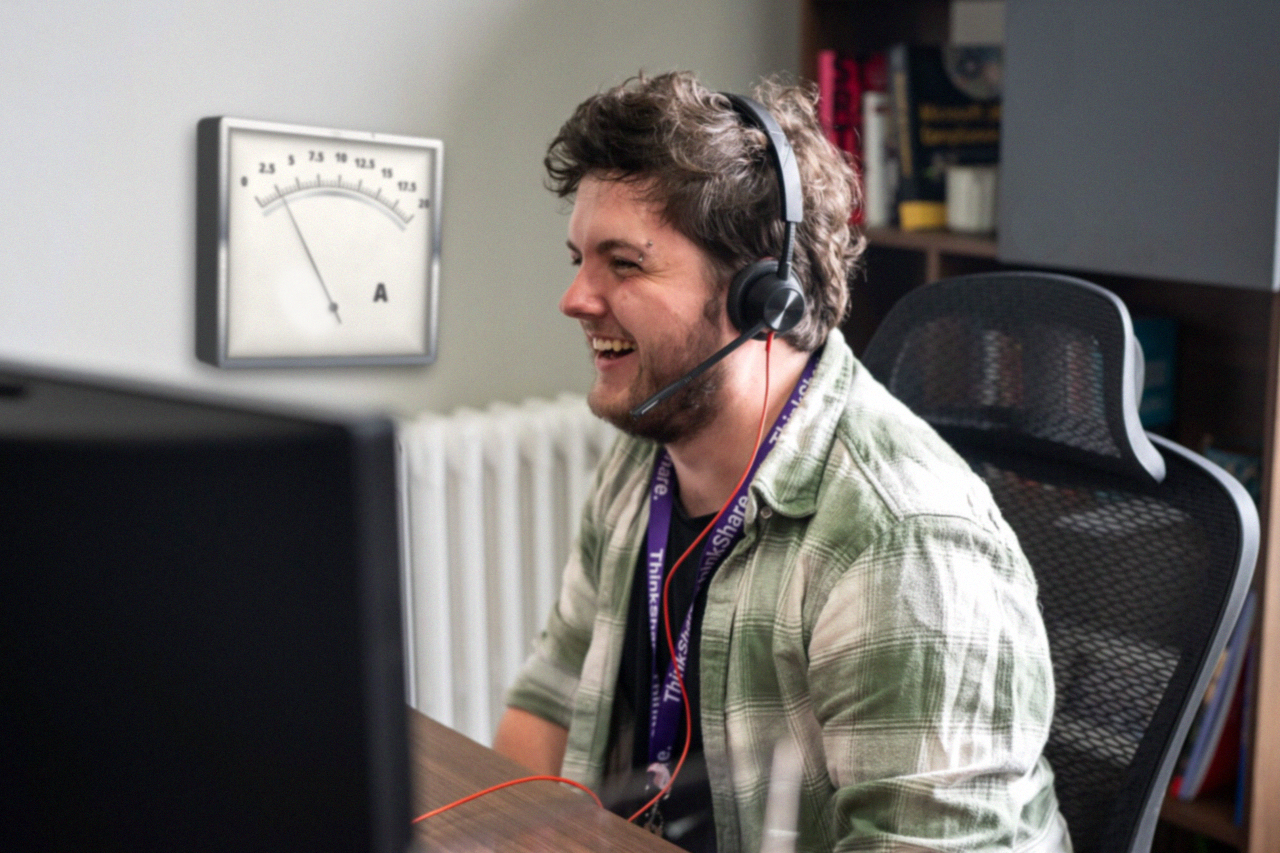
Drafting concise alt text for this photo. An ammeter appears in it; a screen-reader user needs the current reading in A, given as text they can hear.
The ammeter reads 2.5 A
